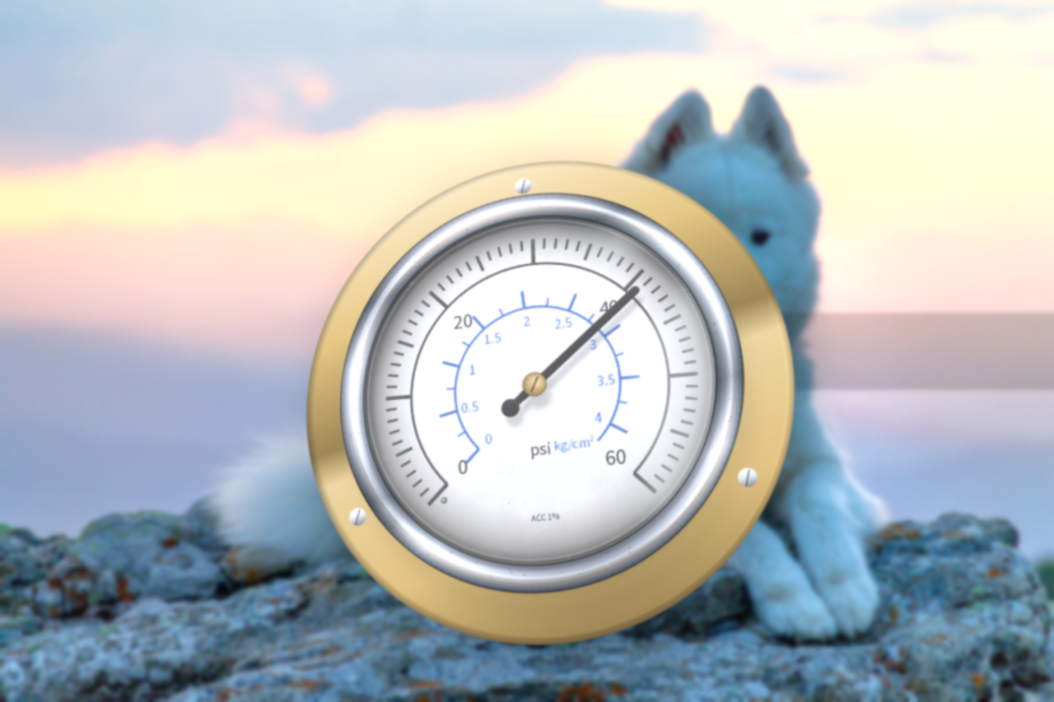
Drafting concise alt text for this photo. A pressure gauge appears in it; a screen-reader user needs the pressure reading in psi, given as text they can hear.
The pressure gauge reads 41 psi
